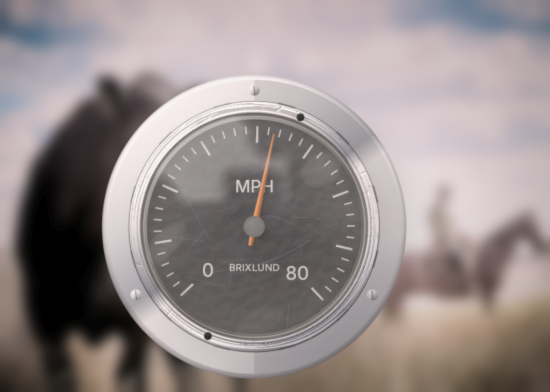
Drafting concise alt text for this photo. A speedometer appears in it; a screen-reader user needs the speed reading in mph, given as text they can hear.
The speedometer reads 43 mph
